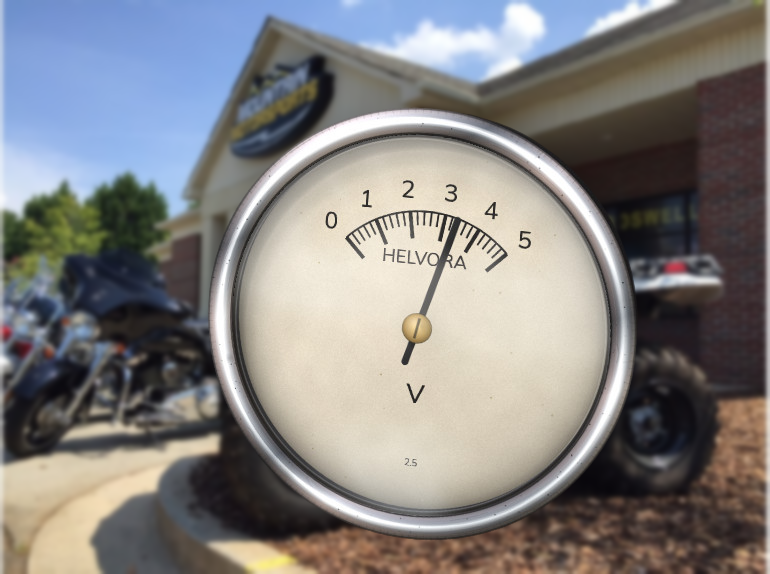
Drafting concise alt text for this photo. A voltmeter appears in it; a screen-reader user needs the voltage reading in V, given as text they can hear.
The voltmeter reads 3.4 V
